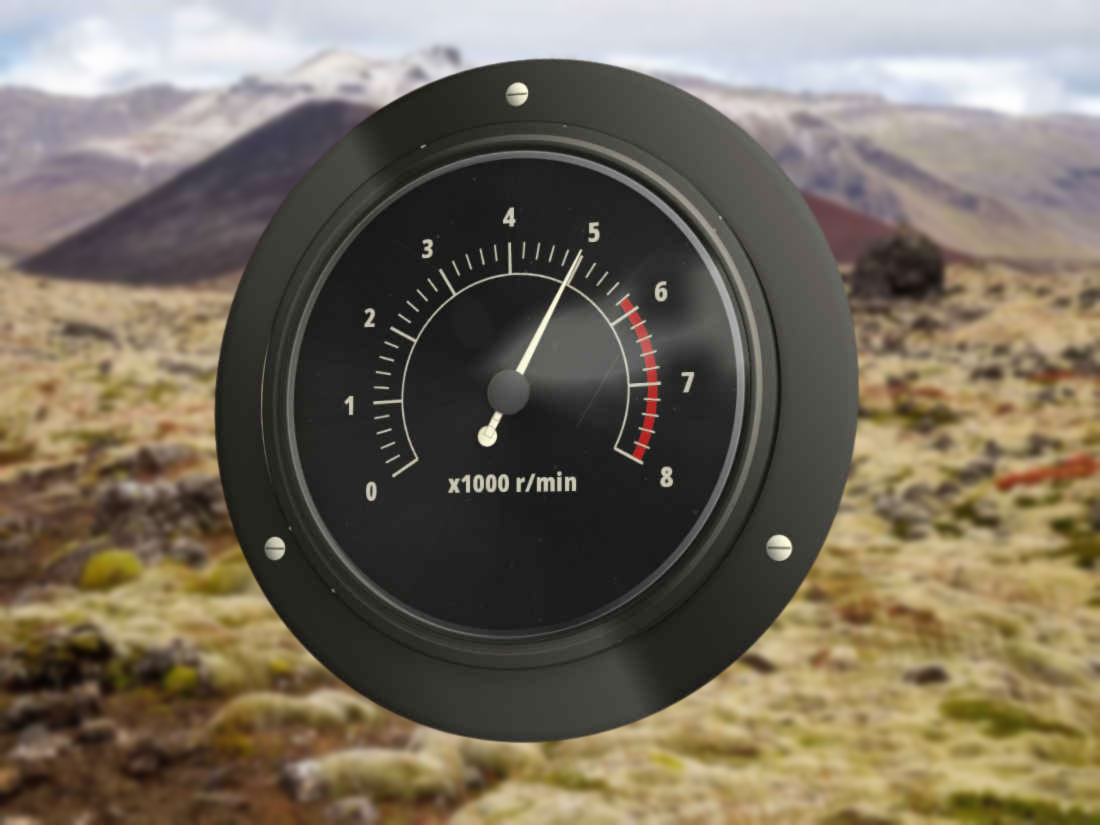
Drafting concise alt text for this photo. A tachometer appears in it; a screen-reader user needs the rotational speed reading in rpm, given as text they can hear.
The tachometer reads 5000 rpm
